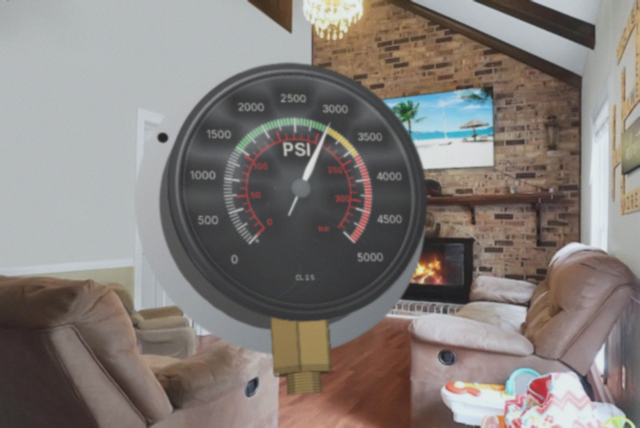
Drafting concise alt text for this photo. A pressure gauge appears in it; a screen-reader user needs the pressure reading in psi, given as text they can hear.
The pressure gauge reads 3000 psi
